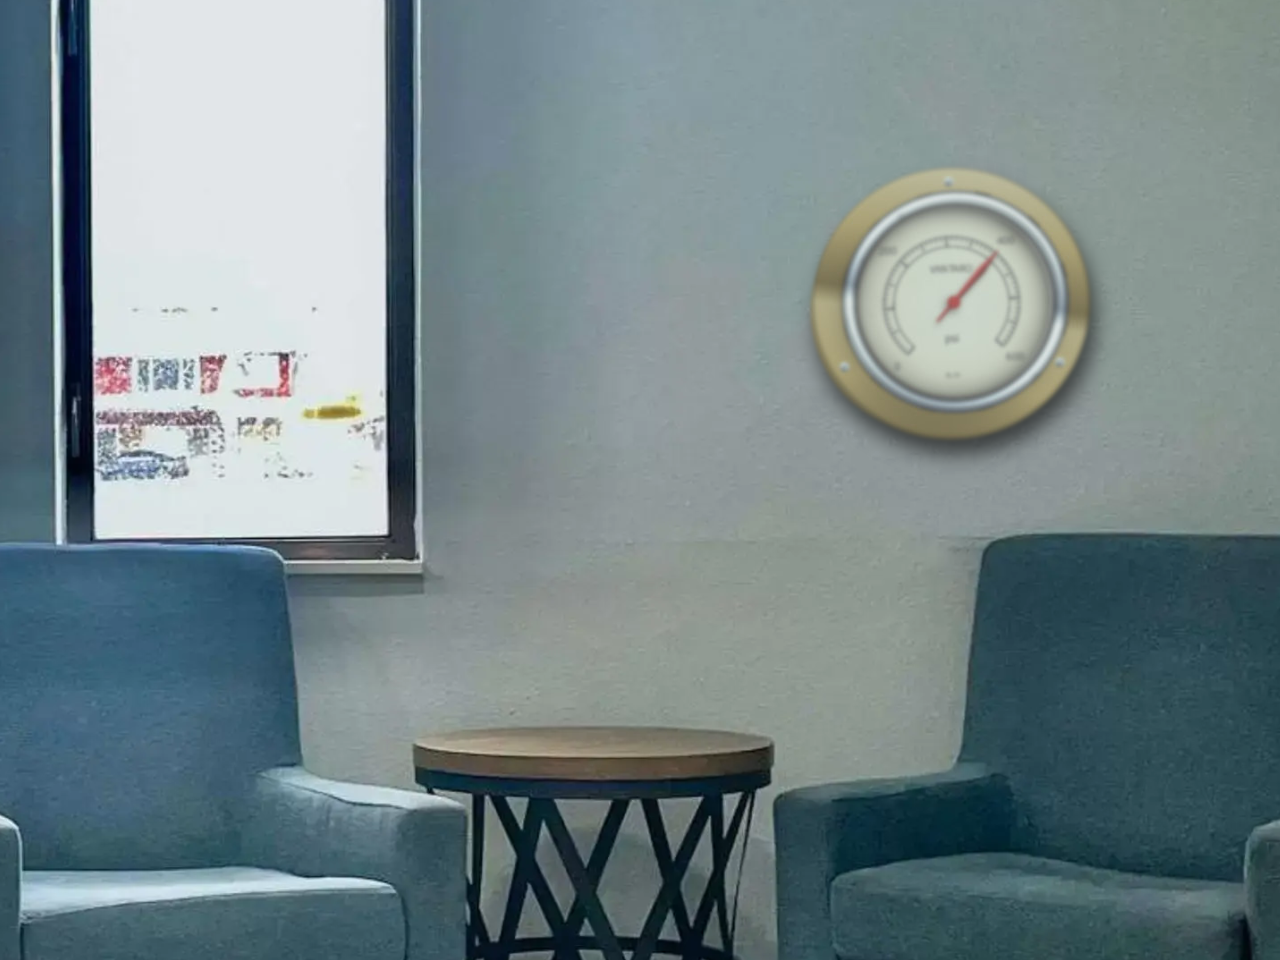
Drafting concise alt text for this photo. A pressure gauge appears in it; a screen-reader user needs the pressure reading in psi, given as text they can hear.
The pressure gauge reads 400 psi
